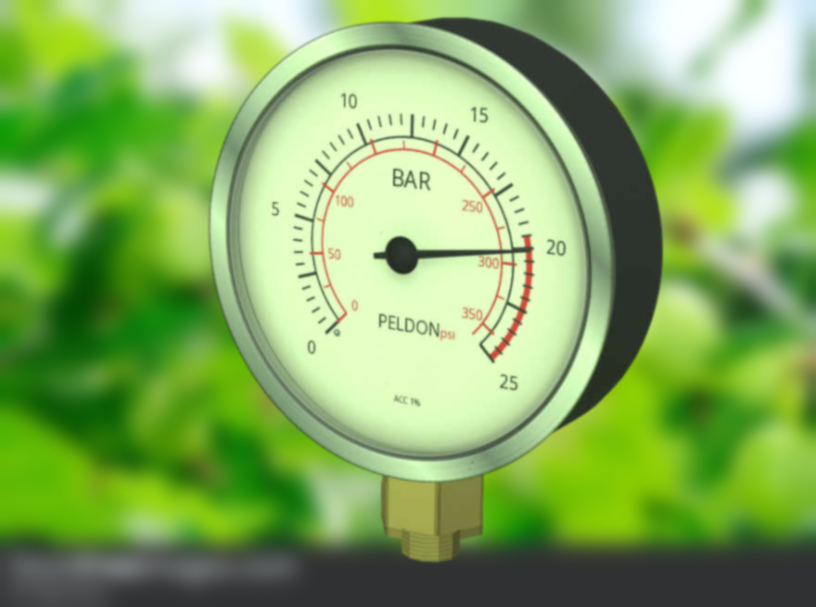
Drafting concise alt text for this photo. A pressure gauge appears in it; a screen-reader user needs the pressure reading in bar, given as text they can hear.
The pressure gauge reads 20 bar
